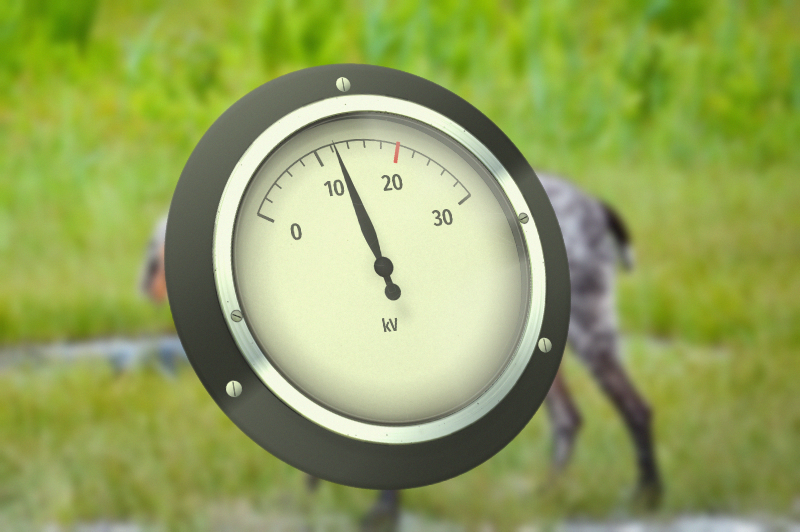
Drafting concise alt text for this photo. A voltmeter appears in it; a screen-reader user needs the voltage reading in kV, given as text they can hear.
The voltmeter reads 12 kV
